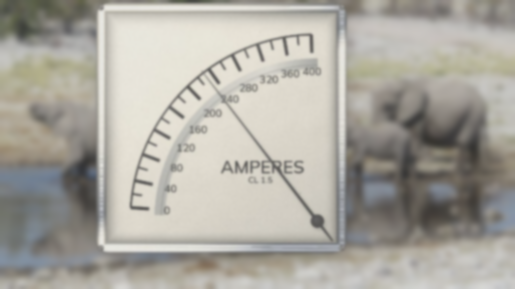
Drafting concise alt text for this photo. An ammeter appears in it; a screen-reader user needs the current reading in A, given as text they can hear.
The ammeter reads 230 A
